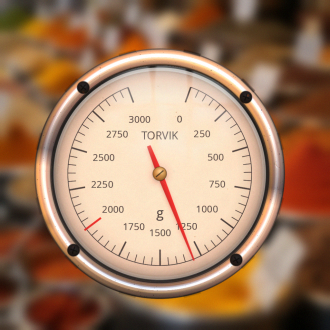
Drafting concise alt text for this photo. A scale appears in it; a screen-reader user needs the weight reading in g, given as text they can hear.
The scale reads 1300 g
